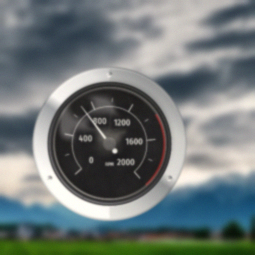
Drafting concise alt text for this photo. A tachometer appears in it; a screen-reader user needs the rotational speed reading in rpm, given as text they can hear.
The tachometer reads 700 rpm
